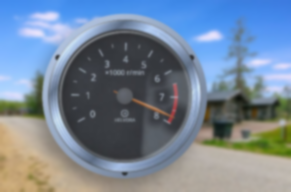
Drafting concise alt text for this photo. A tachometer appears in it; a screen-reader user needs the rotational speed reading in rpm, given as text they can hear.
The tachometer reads 7750 rpm
